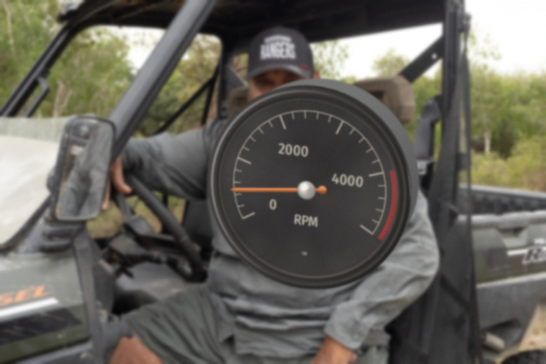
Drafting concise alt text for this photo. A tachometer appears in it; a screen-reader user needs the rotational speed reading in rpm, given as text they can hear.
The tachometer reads 500 rpm
